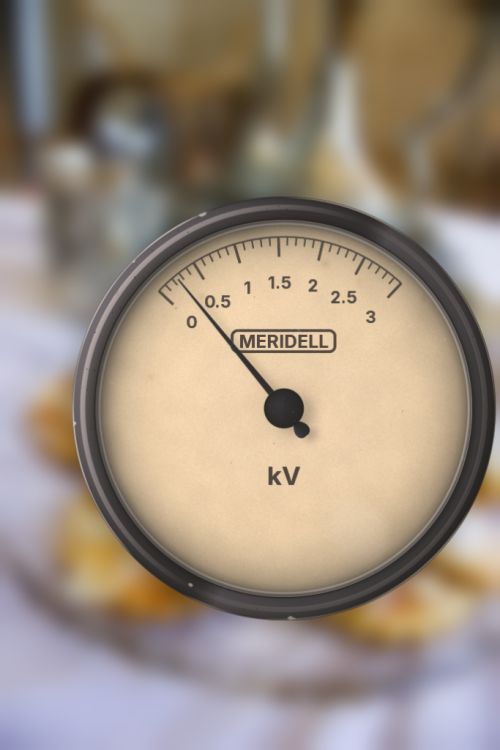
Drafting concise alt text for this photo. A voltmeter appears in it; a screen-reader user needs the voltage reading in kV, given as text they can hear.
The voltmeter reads 0.25 kV
